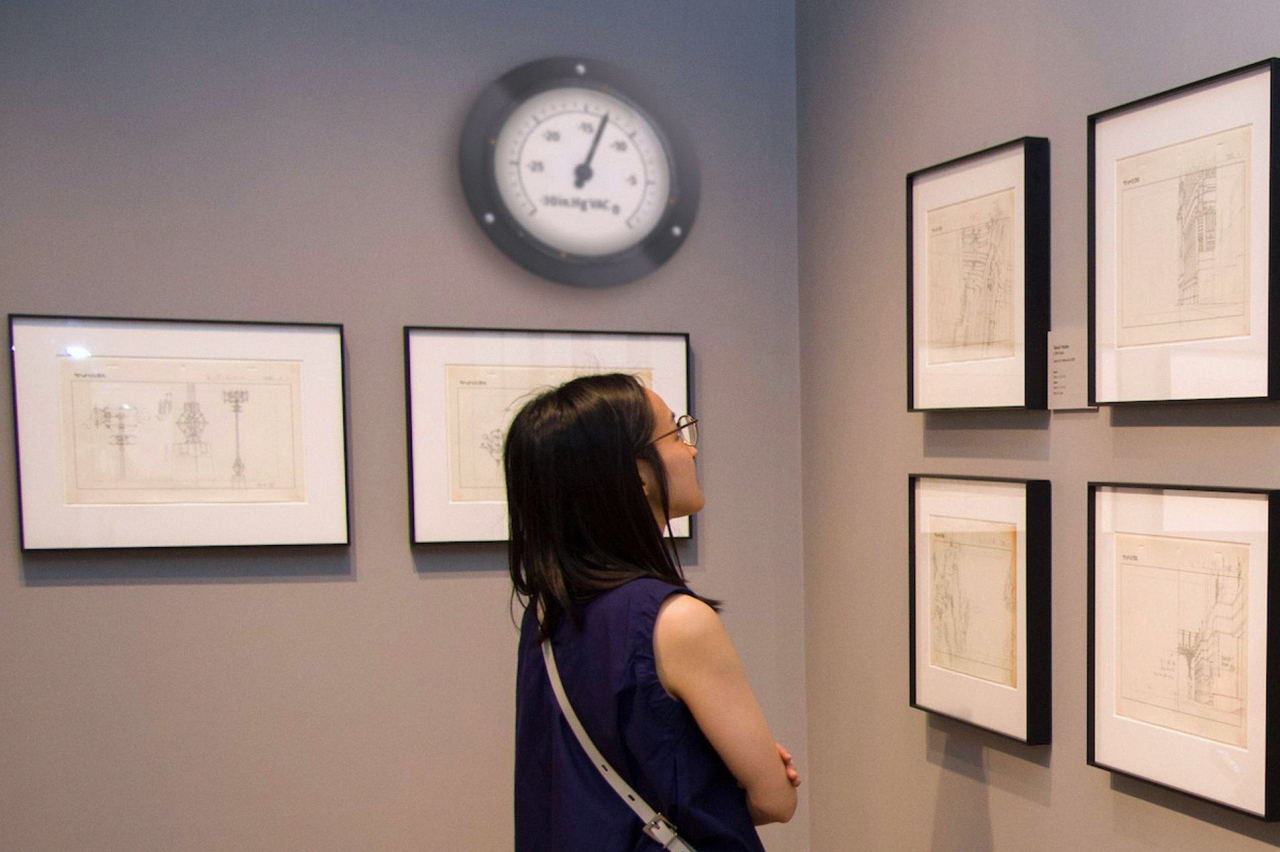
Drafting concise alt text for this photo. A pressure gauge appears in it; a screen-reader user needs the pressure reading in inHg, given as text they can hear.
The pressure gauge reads -13 inHg
